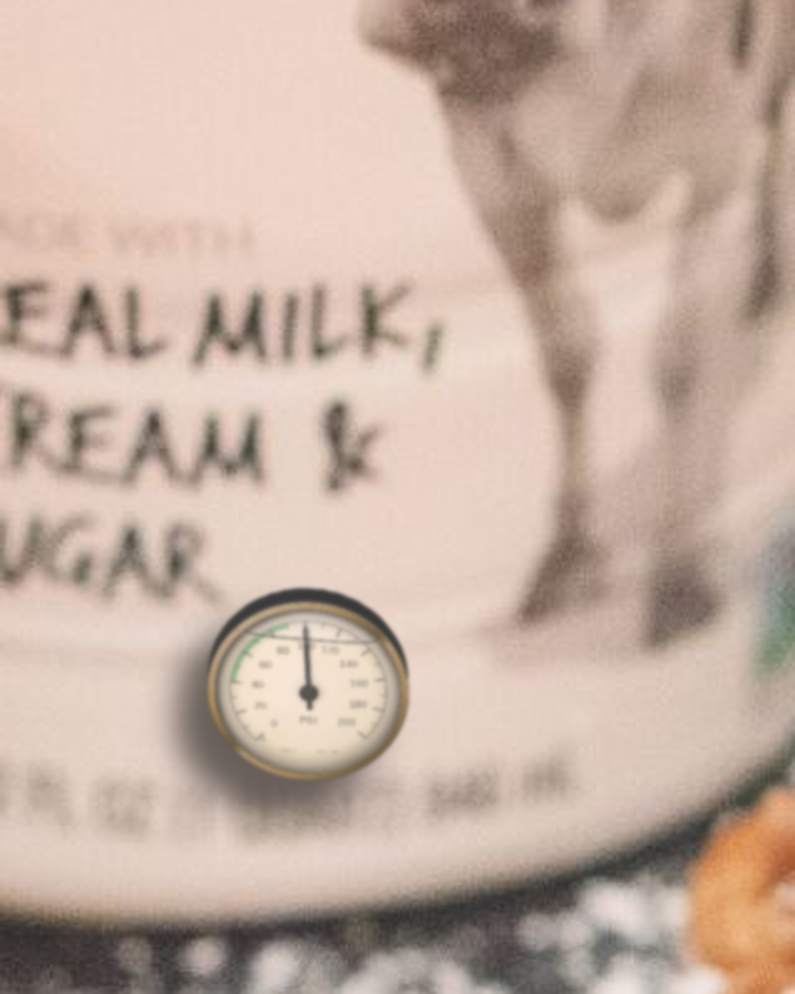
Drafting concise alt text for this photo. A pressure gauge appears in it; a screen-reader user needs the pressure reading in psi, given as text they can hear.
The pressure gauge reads 100 psi
